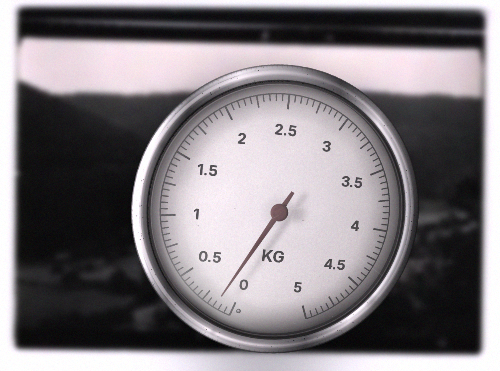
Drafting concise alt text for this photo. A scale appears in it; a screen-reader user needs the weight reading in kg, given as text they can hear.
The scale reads 0.15 kg
